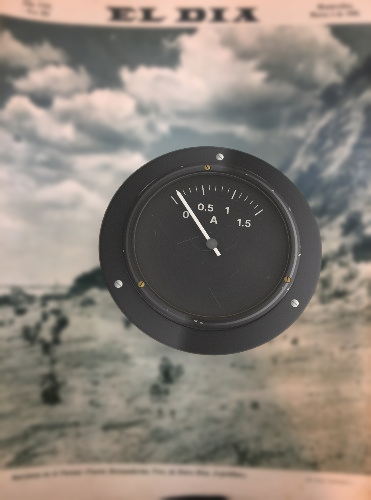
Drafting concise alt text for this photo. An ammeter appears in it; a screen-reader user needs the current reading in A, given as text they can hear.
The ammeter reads 0.1 A
